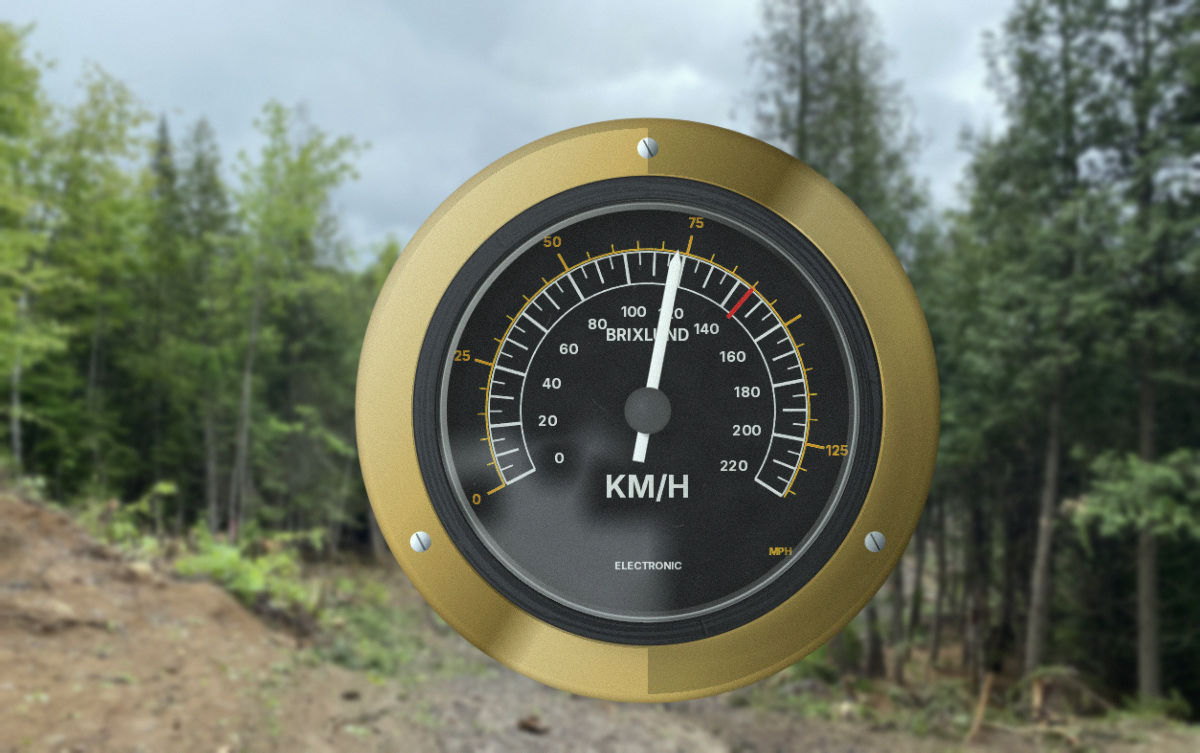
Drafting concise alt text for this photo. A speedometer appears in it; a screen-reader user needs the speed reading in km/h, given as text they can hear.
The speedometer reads 117.5 km/h
